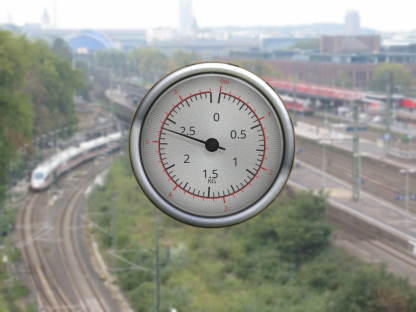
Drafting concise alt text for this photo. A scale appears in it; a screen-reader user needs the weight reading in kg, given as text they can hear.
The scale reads 2.4 kg
